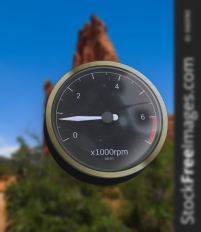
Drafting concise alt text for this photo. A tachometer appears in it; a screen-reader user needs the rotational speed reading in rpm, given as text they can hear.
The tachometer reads 750 rpm
